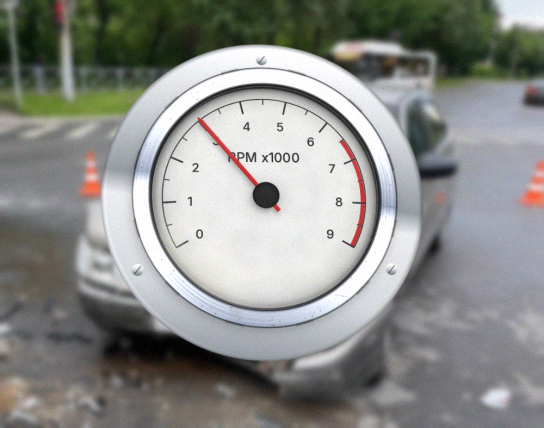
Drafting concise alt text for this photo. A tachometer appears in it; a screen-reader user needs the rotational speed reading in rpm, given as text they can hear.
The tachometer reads 3000 rpm
